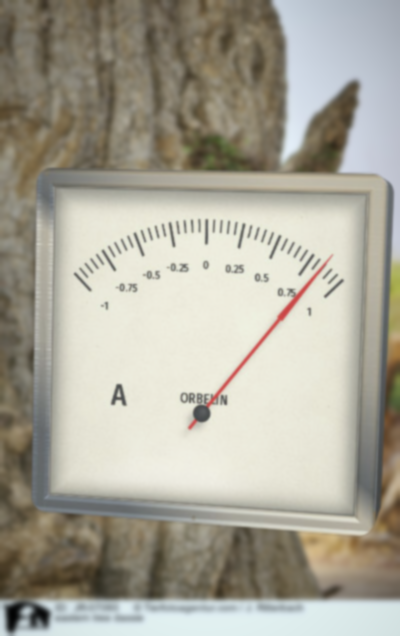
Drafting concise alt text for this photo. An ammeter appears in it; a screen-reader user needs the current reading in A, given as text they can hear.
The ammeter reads 0.85 A
